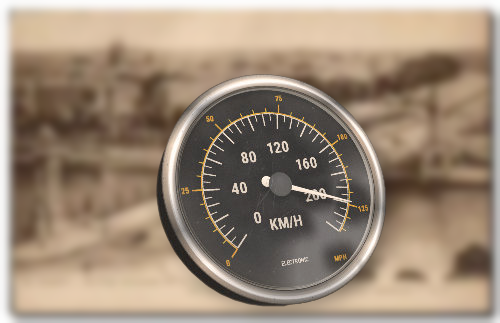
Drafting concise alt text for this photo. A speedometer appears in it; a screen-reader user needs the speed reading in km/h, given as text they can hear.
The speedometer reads 200 km/h
